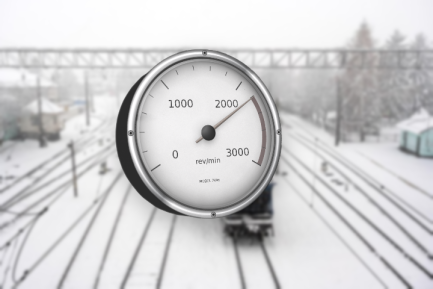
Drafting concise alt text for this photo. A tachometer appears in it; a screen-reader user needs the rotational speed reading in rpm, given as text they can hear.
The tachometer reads 2200 rpm
